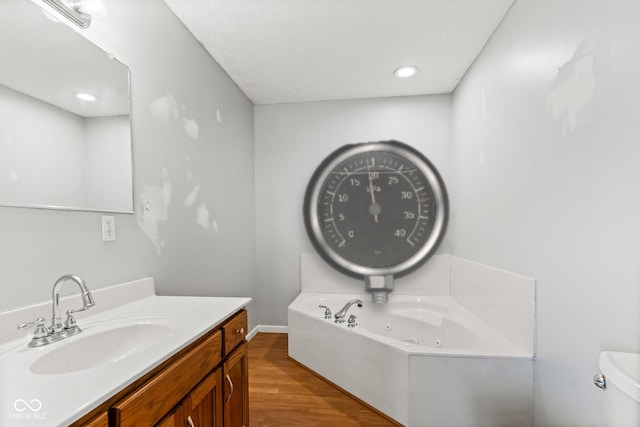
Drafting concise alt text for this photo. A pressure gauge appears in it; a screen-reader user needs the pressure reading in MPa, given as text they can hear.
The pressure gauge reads 19 MPa
